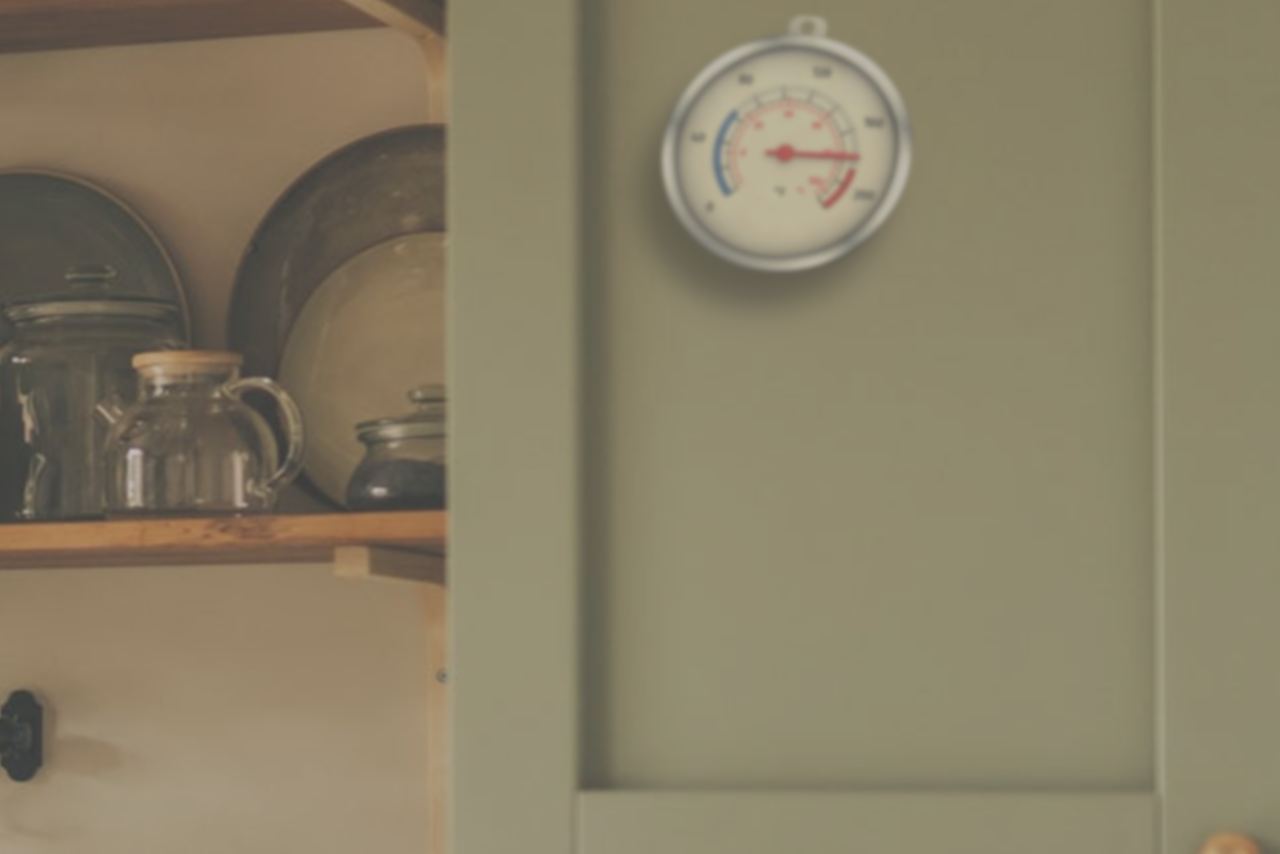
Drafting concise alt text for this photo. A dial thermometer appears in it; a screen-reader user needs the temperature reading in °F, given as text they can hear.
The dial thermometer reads 180 °F
